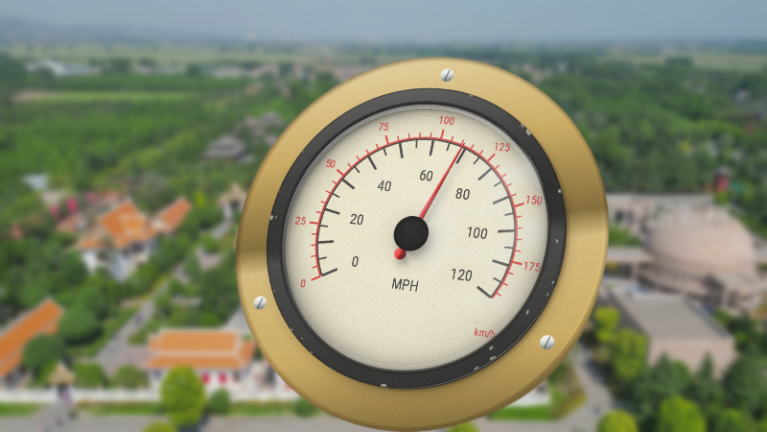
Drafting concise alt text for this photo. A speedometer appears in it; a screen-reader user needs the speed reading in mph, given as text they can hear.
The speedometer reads 70 mph
